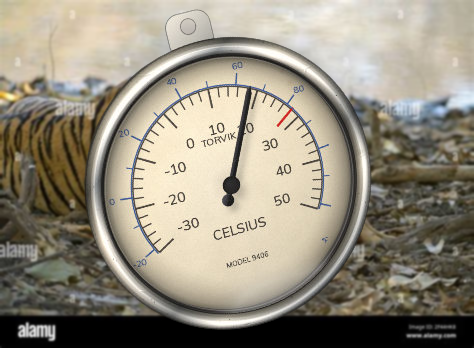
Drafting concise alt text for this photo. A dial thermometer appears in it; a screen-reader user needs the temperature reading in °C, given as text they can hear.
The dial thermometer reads 18 °C
